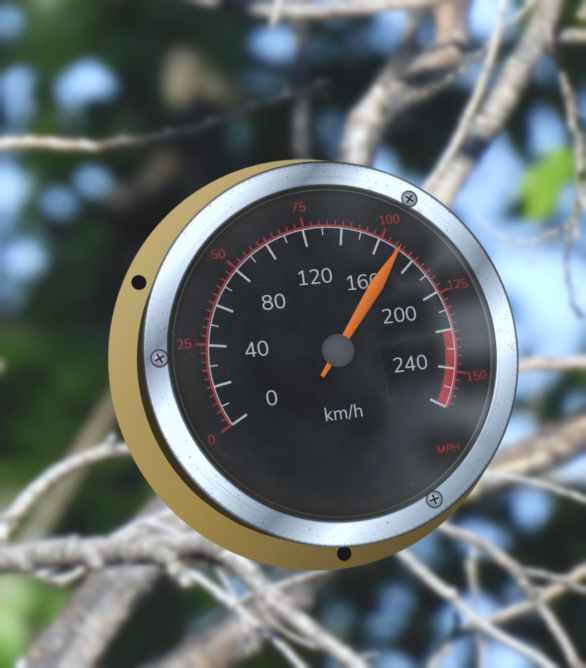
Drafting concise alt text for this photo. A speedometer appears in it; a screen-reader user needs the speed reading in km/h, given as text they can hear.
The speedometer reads 170 km/h
